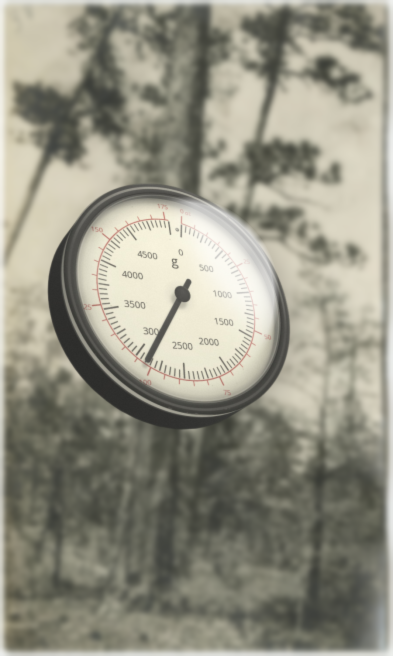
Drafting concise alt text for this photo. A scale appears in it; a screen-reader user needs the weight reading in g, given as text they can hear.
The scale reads 2900 g
